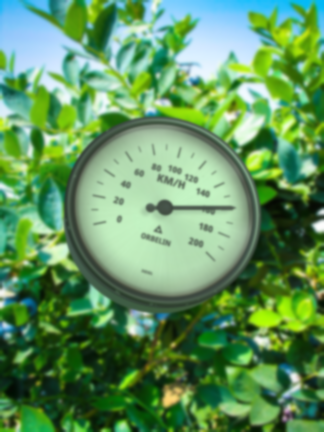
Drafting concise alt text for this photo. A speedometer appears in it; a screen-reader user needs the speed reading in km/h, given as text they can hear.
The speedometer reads 160 km/h
